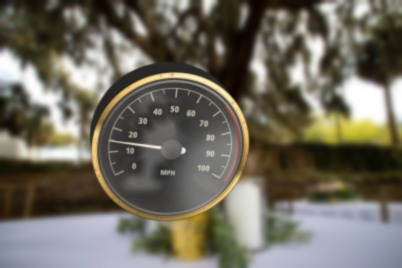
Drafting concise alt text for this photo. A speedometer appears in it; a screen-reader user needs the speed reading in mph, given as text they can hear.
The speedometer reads 15 mph
